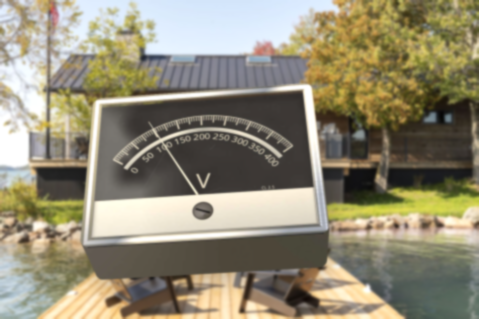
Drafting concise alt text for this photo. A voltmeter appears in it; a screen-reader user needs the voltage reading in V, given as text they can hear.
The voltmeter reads 100 V
